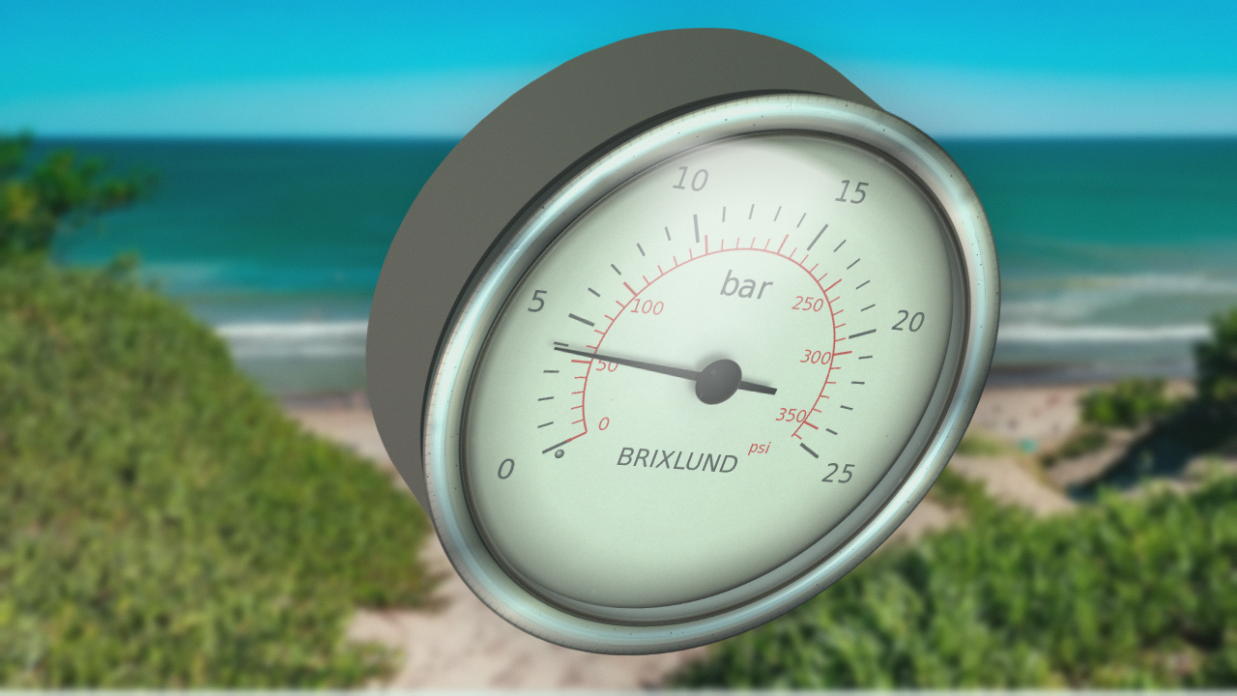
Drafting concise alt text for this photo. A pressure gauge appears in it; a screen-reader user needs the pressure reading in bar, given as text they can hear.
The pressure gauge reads 4 bar
